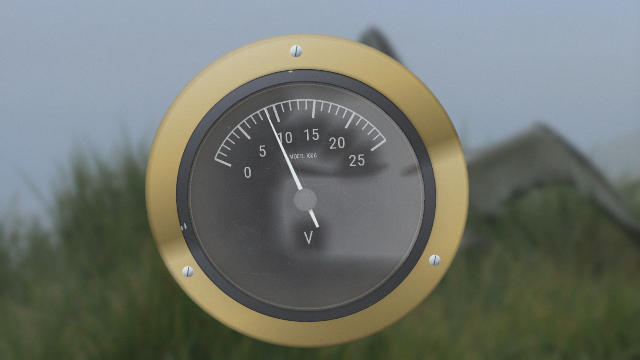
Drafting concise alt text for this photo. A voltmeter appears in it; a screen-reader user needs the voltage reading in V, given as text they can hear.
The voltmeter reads 9 V
